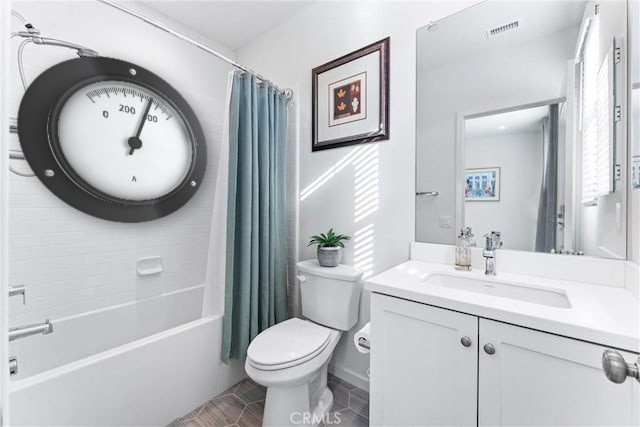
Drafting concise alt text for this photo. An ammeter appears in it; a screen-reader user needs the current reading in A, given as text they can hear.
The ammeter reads 350 A
